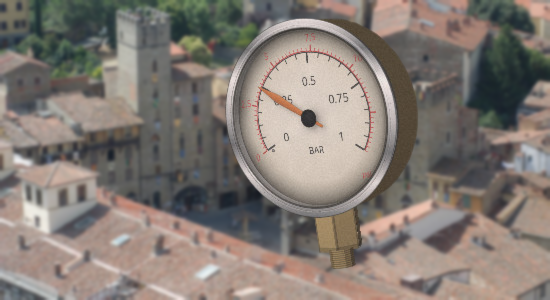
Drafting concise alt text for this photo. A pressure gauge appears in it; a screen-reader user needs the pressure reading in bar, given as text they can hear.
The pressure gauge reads 0.25 bar
